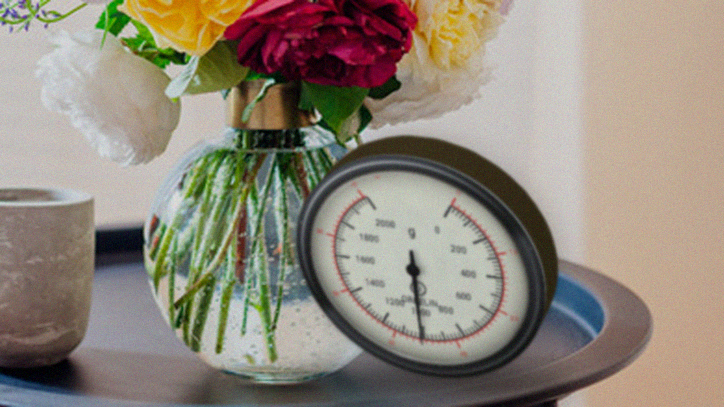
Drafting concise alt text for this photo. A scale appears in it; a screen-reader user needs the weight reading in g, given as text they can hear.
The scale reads 1000 g
